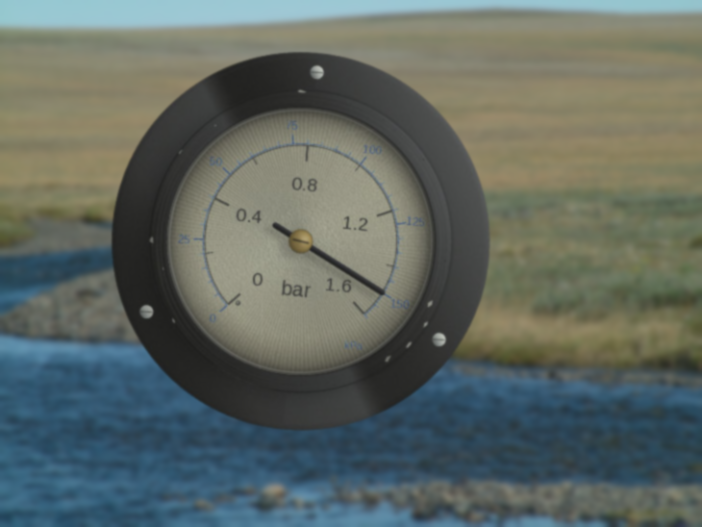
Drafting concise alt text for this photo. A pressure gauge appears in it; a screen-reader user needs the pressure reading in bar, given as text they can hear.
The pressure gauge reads 1.5 bar
